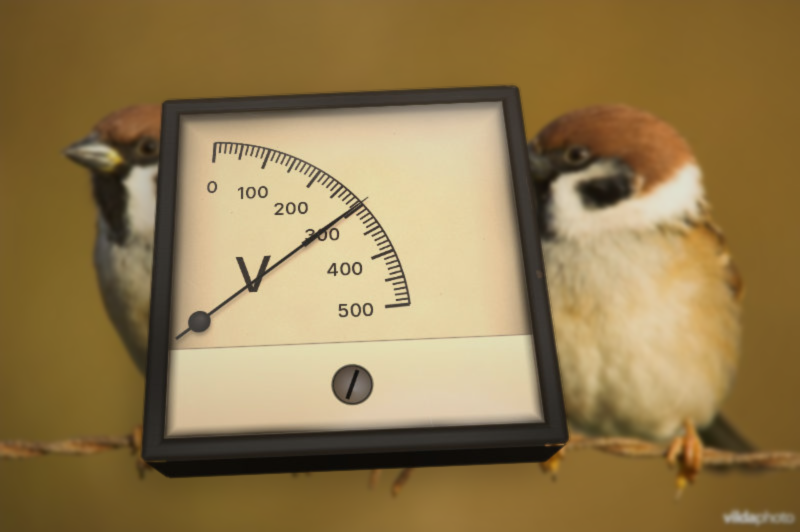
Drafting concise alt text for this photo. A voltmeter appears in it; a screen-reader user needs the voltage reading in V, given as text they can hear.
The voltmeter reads 300 V
